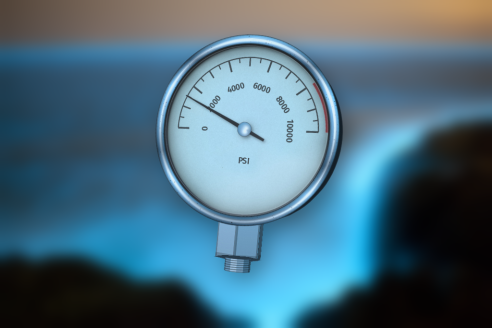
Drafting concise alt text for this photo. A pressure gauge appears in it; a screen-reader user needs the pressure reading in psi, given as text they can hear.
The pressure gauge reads 1500 psi
